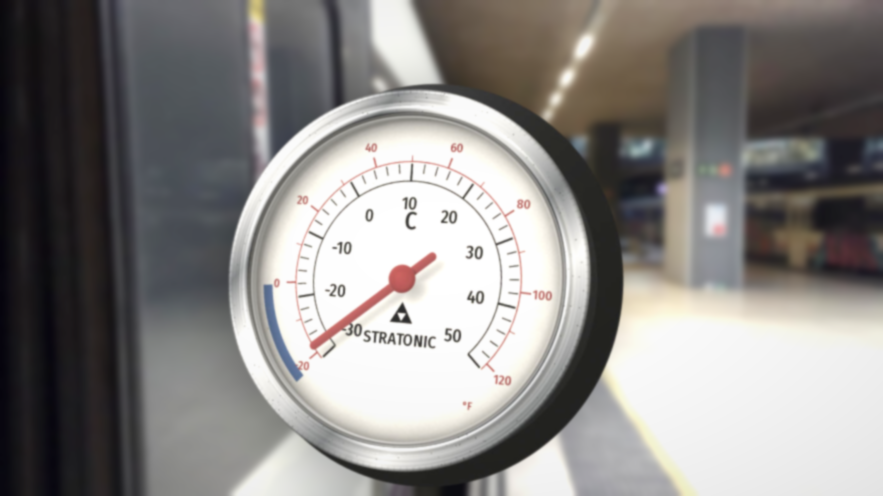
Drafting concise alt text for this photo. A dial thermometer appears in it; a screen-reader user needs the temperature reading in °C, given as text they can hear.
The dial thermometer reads -28 °C
